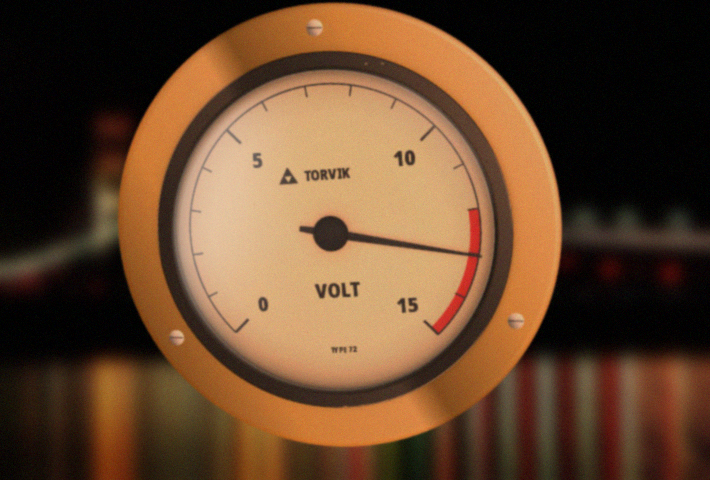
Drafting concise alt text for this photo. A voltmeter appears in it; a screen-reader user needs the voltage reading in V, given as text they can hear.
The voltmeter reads 13 V
